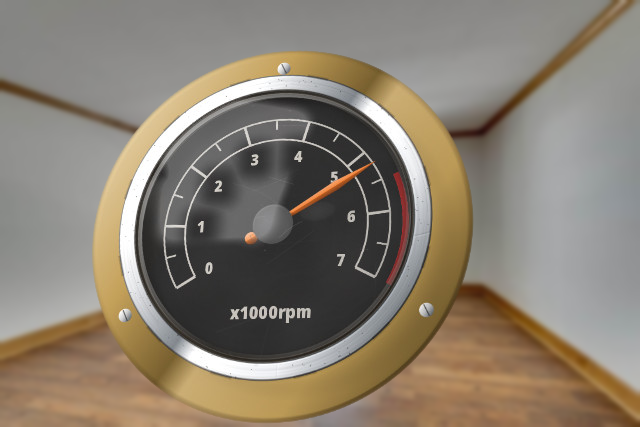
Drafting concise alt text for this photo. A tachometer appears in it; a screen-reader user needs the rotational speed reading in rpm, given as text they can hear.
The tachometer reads 5250 rpm
